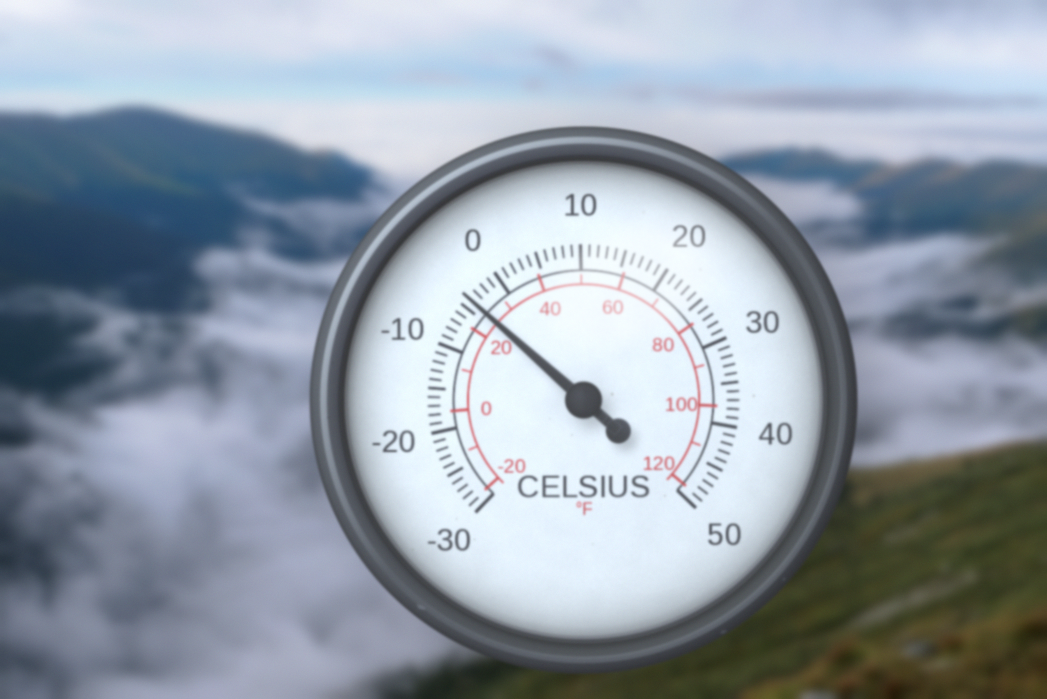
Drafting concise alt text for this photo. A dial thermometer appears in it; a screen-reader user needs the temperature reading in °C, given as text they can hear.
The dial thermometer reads -4 °C
